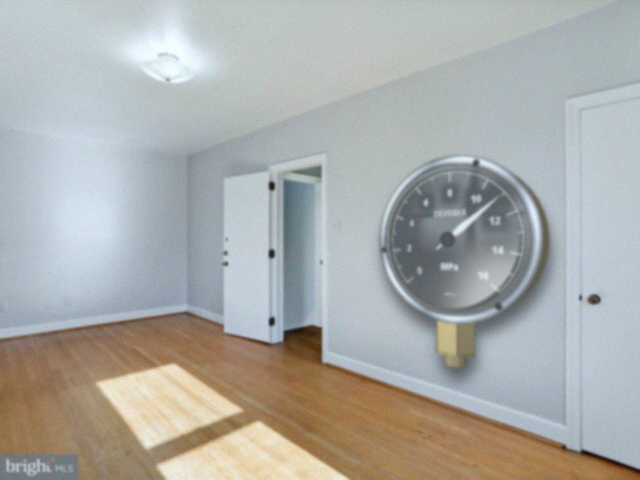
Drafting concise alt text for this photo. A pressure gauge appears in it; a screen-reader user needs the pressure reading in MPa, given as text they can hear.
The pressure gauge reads 11 MPa
